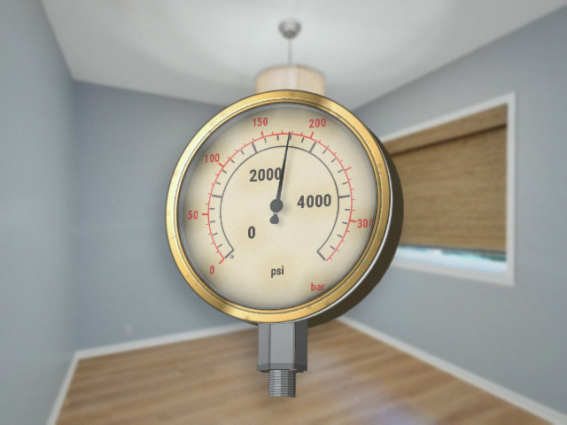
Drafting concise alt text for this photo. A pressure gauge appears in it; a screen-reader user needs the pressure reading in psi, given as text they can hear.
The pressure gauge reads 2600 psi
